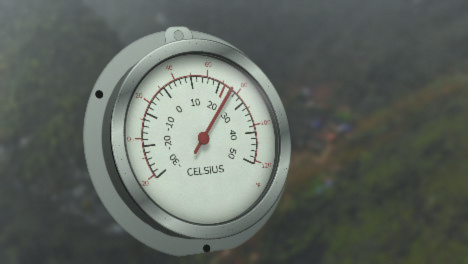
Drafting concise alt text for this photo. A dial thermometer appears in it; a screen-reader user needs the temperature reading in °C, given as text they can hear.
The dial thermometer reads 24 °C
